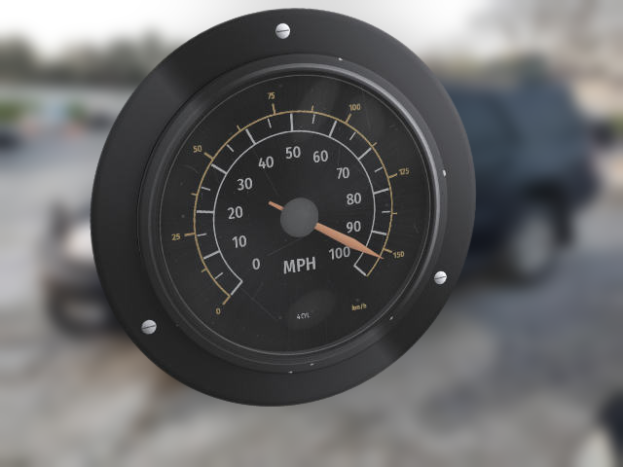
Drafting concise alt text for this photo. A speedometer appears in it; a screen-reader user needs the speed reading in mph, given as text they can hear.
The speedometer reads 95 mph
